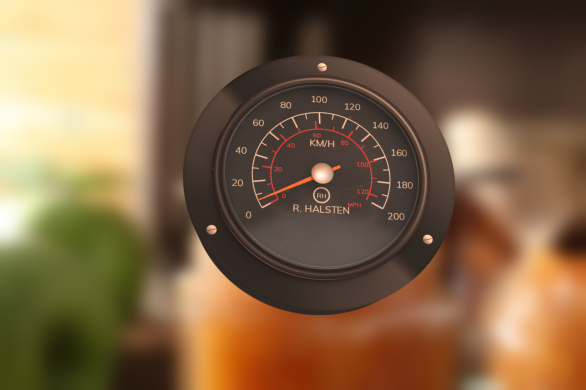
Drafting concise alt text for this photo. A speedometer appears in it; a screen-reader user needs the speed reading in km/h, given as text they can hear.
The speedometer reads 5 km/h
